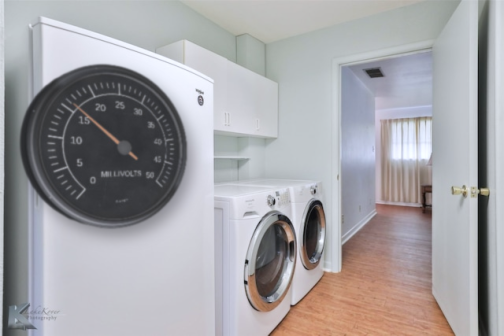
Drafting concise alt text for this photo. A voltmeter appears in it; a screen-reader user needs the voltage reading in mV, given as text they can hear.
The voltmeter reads 16 mV
